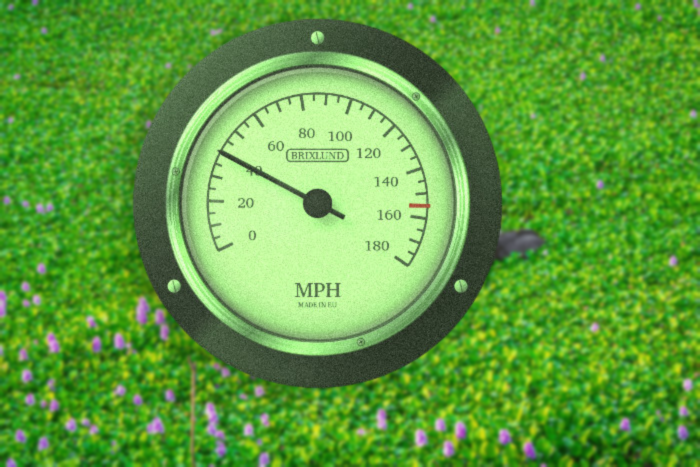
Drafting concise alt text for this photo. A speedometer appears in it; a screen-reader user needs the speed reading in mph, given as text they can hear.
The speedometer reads 40 mph
